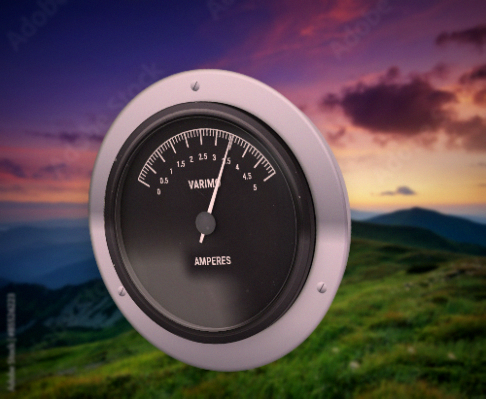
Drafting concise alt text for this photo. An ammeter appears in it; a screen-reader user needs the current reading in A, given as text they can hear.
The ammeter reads 3.5 A
